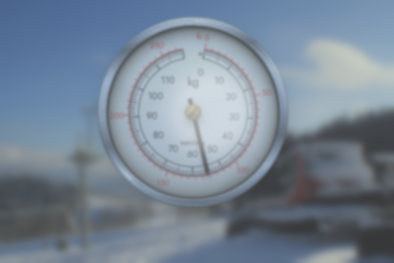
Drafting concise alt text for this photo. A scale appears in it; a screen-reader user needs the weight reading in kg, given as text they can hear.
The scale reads 55 kg
